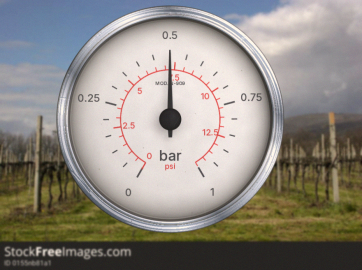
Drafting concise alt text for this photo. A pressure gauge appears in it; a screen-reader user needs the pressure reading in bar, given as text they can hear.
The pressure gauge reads 0.5 bar
